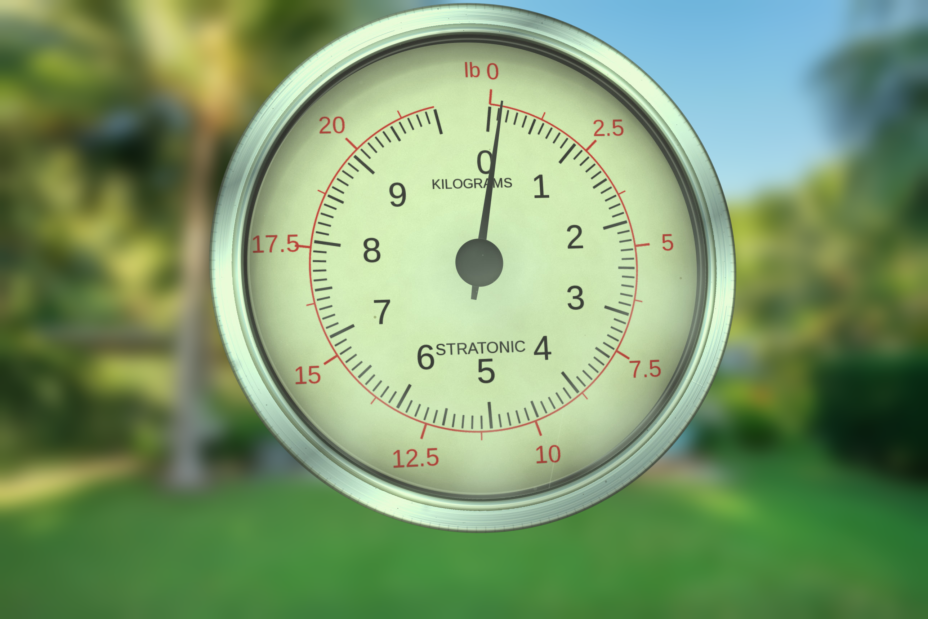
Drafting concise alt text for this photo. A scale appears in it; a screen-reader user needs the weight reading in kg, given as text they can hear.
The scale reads 0.1 kg
